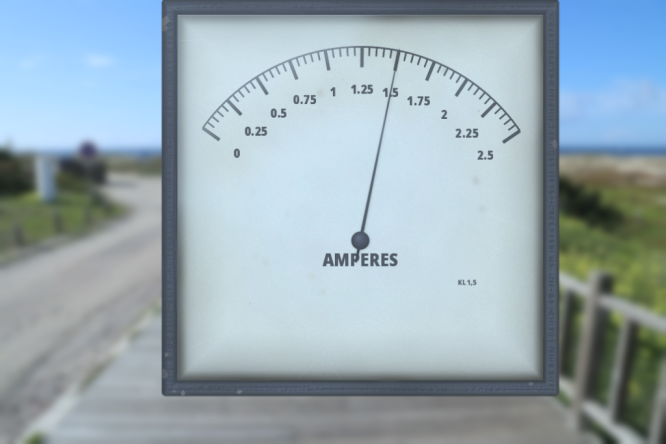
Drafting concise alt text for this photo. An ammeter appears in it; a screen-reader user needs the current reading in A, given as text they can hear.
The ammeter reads 1.5 A
